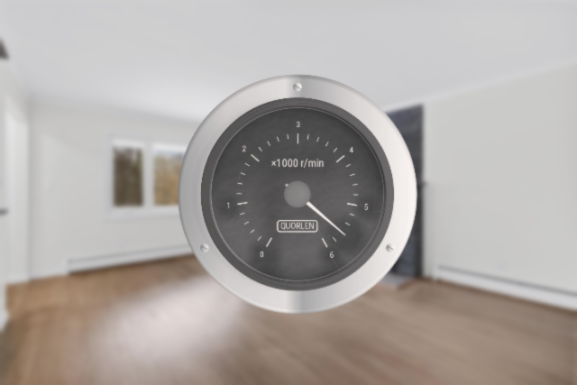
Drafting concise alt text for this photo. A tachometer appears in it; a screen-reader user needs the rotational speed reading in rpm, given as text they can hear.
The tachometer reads 5600 rpm
